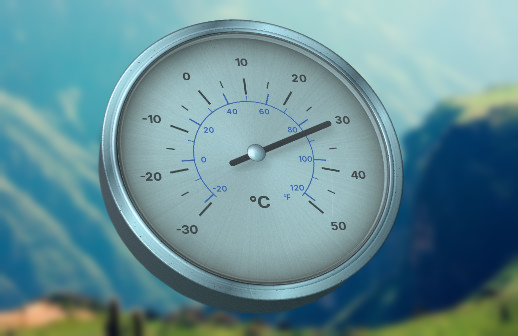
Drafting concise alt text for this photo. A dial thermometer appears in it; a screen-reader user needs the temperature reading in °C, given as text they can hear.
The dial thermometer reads 30 °C
